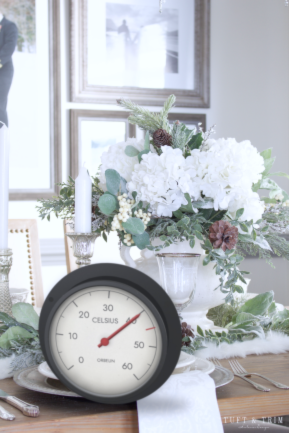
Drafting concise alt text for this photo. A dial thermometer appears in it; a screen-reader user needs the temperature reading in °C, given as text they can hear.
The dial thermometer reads 40 °C
